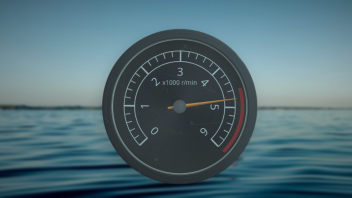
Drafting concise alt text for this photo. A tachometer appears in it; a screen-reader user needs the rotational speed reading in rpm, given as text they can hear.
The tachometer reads 4800 rpm
